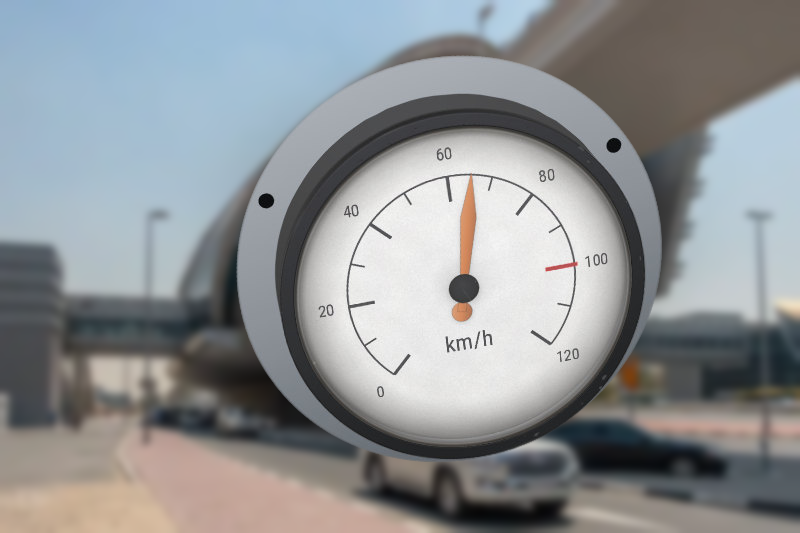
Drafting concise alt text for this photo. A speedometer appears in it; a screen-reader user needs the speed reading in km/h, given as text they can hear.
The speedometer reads 65 km/h
